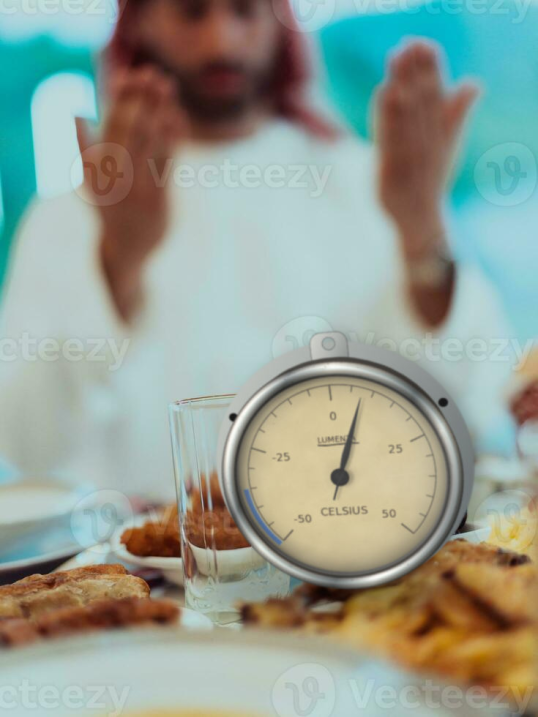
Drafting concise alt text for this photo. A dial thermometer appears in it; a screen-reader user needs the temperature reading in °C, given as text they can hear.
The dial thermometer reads 7.5 °C
